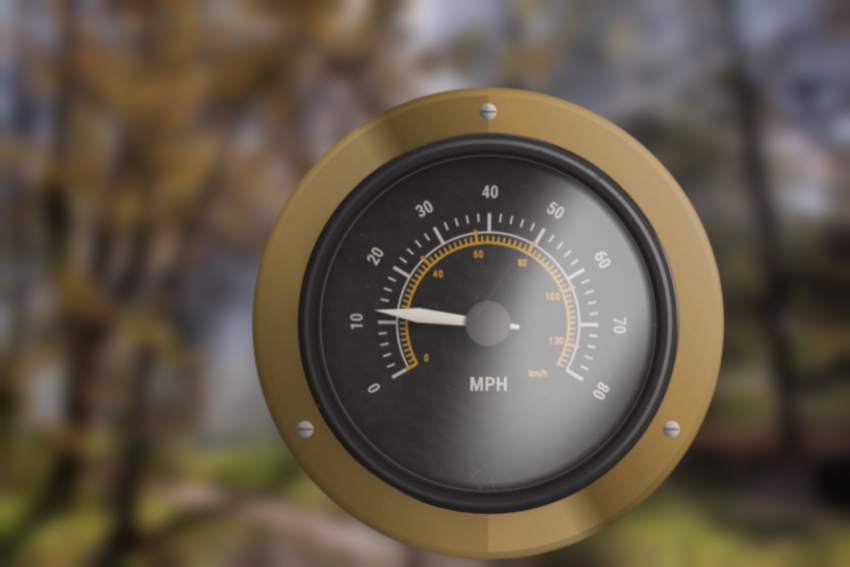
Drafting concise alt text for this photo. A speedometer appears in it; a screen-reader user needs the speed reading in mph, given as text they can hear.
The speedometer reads 12 mph
